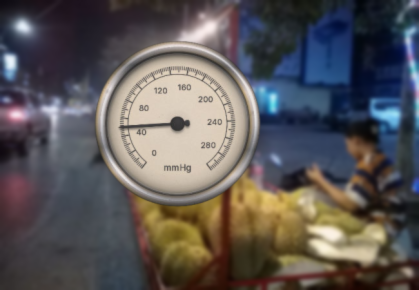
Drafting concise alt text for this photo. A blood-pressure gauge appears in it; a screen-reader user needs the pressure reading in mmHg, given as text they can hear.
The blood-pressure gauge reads 50 mmHg
